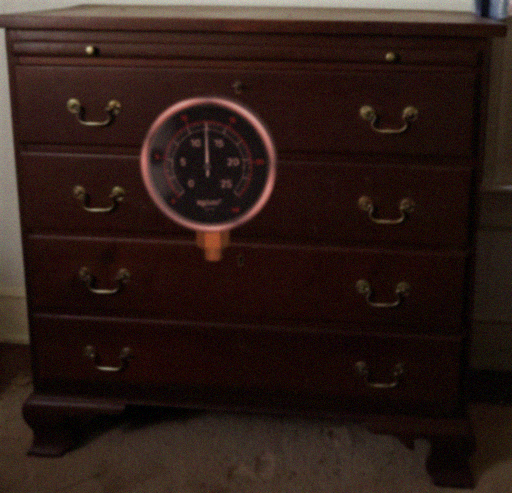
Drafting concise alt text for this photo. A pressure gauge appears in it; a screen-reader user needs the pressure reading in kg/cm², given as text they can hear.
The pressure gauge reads 12.5 kg/cm²
